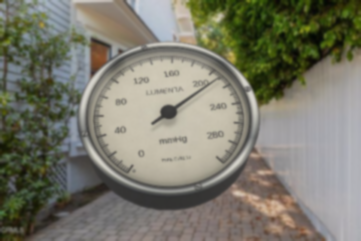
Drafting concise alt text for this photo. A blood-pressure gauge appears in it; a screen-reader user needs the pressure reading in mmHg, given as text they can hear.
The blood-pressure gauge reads 210 mmHg
